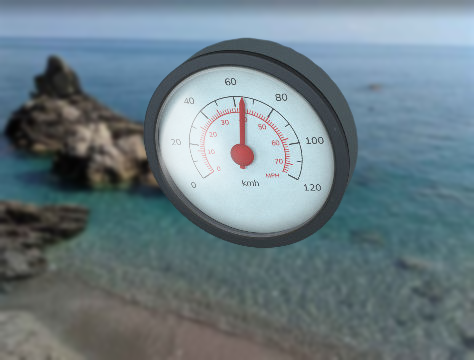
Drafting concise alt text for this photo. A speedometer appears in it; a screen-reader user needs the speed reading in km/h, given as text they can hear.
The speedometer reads 65 km/h
